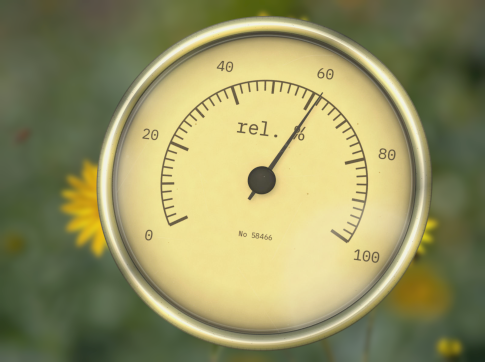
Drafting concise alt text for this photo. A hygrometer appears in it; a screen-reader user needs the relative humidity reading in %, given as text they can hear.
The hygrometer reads 62 %
